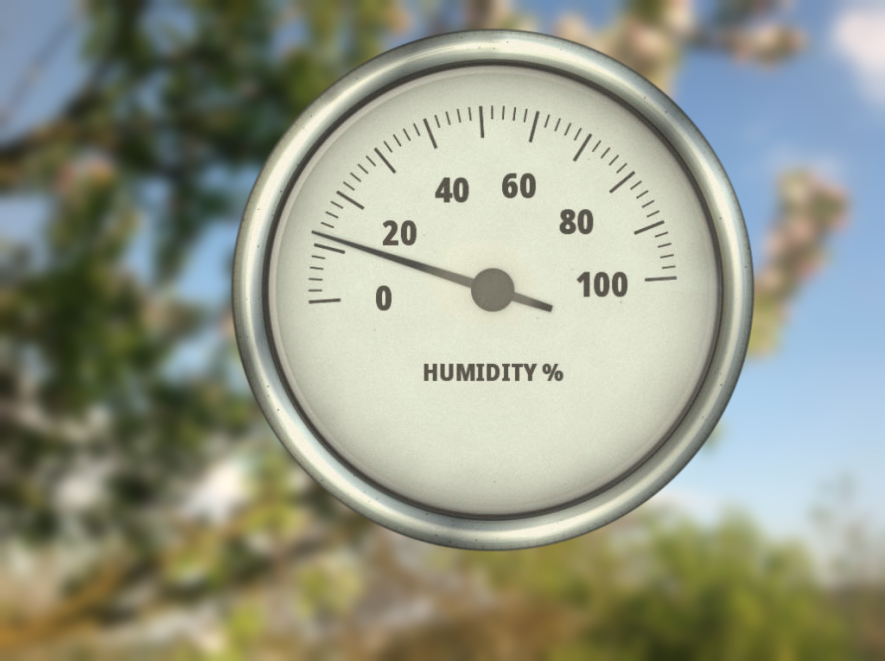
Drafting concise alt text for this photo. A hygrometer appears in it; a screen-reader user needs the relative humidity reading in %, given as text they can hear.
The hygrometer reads 12 %
